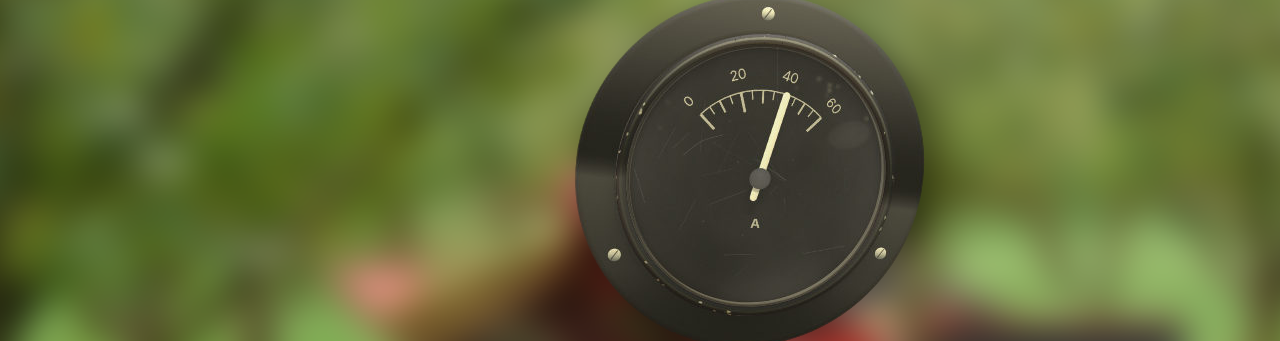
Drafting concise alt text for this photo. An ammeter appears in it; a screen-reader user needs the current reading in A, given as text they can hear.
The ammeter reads 40 A
